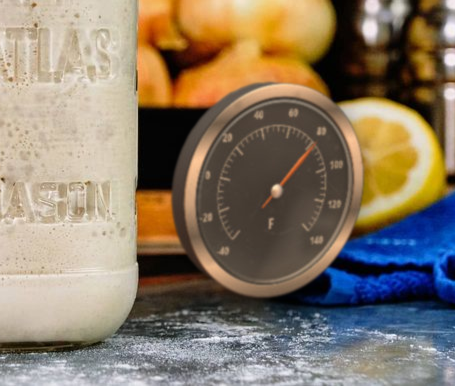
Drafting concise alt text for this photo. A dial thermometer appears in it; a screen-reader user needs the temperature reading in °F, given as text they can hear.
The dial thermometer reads 80 °F
